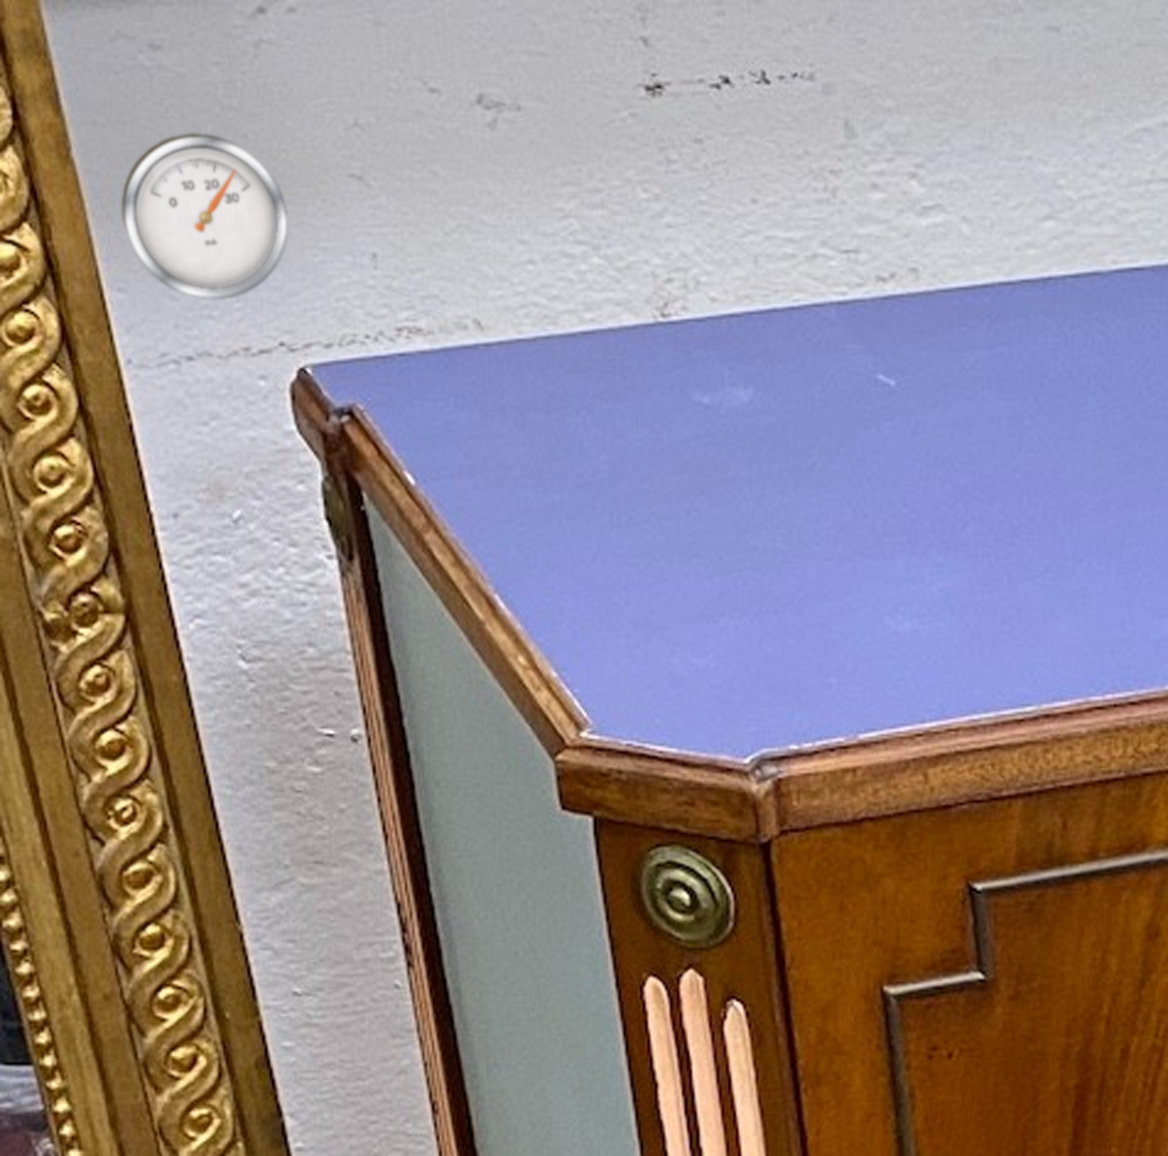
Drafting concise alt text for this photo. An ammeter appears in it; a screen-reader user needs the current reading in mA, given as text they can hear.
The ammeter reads 25 mA
